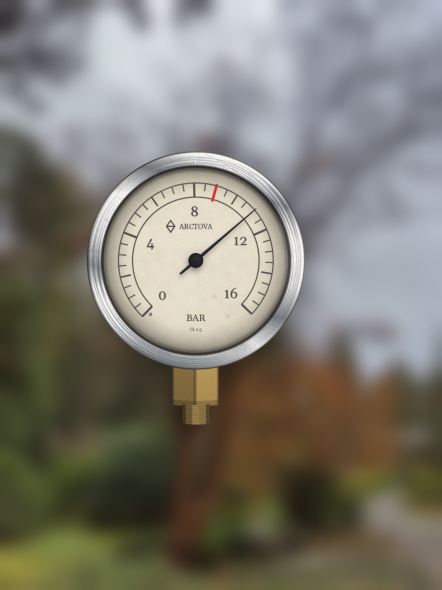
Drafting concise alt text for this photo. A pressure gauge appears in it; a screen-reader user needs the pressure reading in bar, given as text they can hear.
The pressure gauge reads 11 bar
